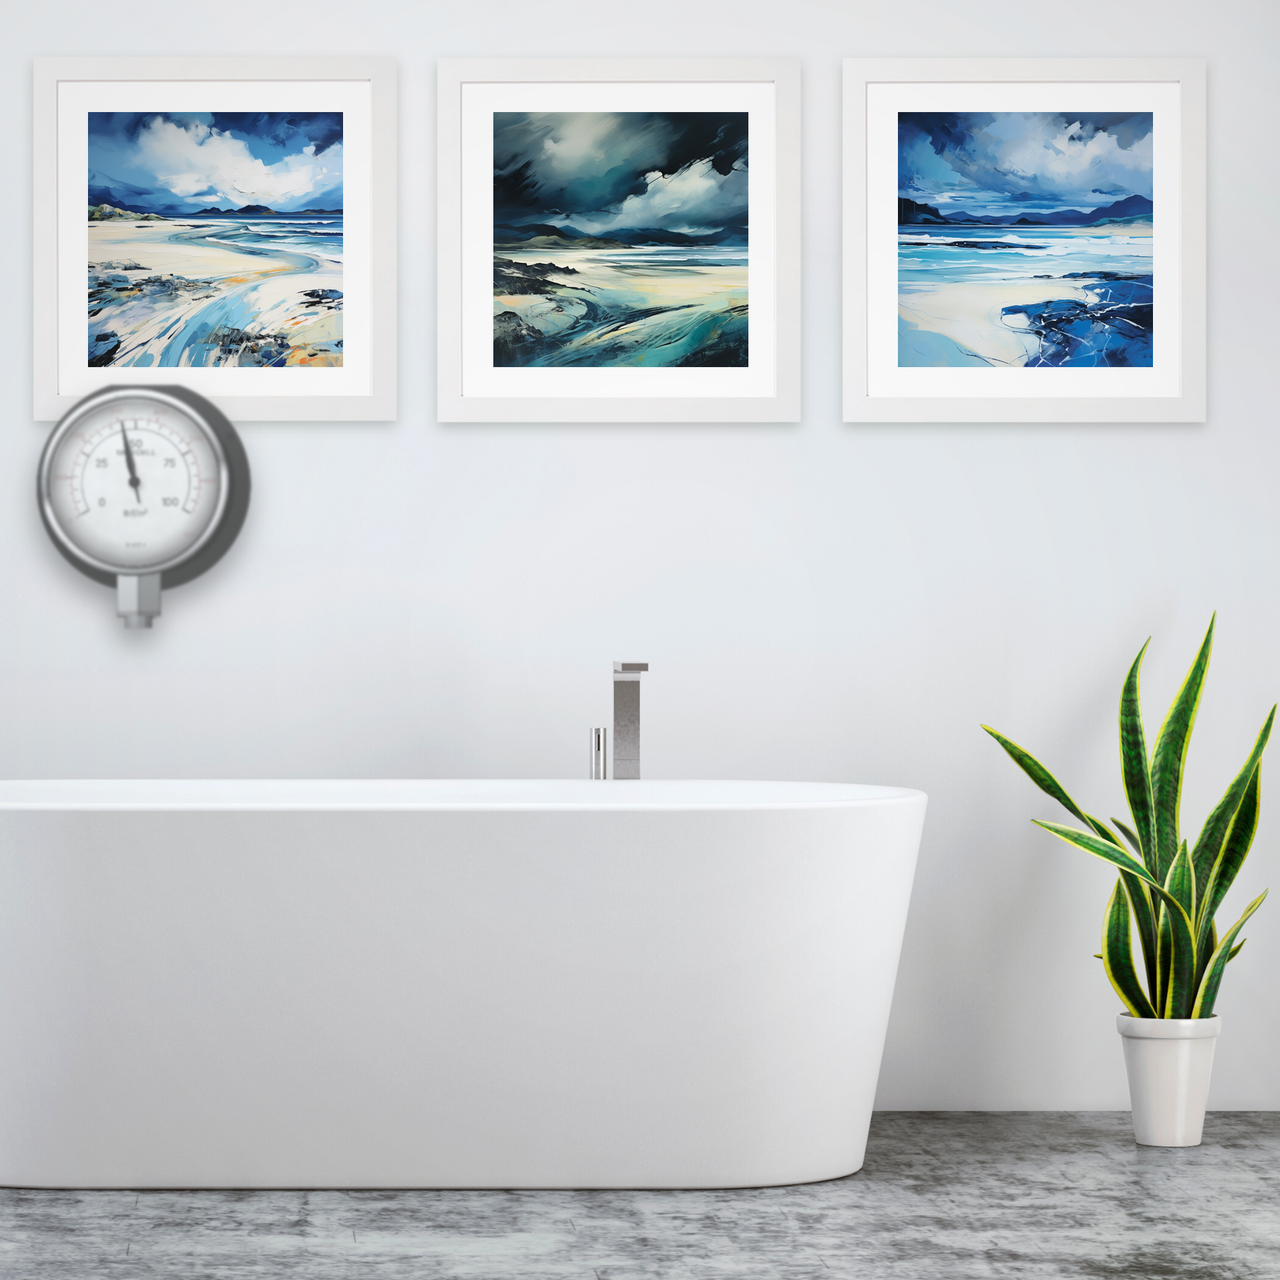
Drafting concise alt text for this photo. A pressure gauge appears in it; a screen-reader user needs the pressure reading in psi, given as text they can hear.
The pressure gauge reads 45 psi
